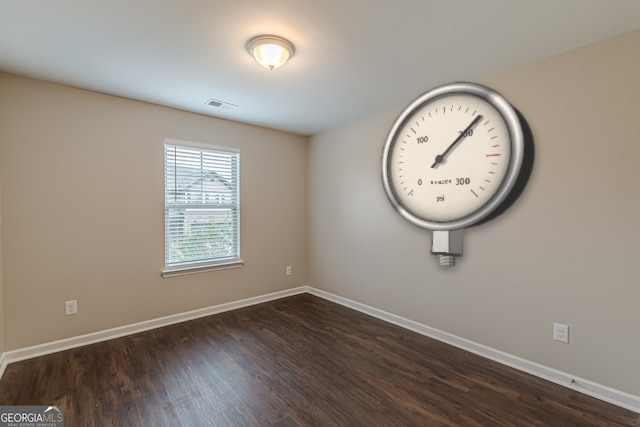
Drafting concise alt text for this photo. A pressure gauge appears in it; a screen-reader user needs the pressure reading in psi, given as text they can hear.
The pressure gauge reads 200 psi
